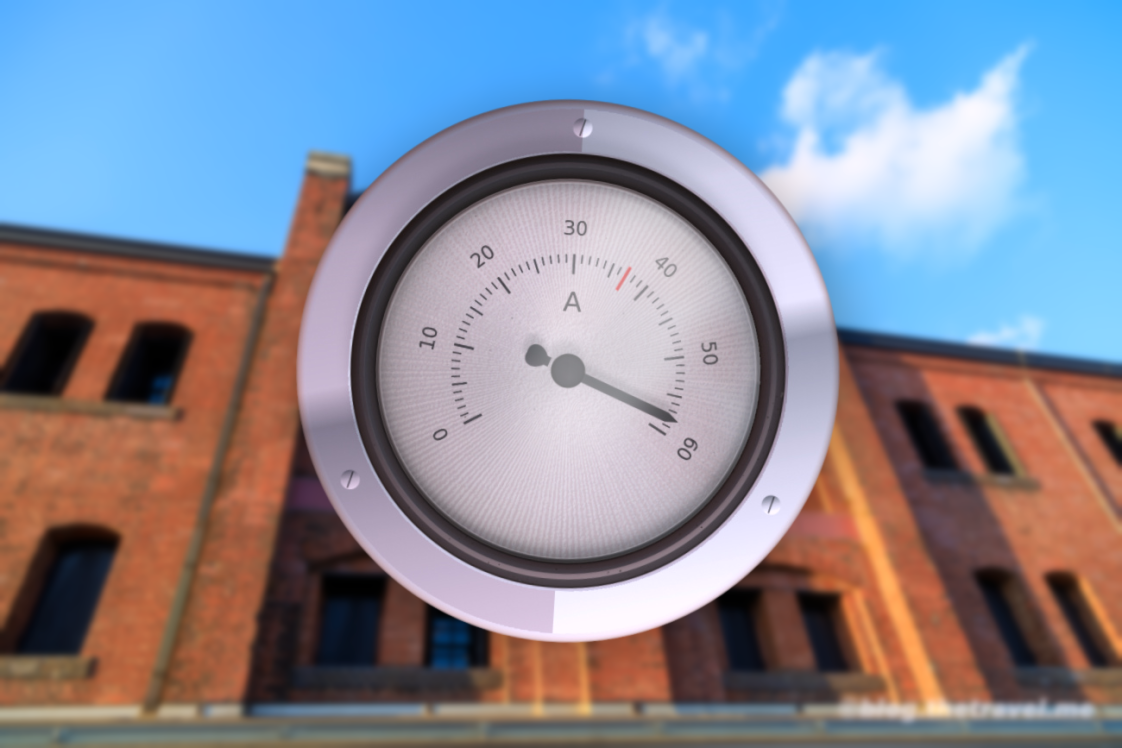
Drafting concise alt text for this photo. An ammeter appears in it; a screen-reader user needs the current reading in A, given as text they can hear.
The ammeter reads 58 A
